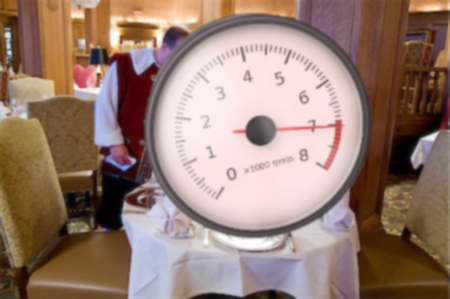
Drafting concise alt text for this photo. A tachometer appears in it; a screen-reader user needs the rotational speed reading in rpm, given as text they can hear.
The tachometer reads 7000 rpm
